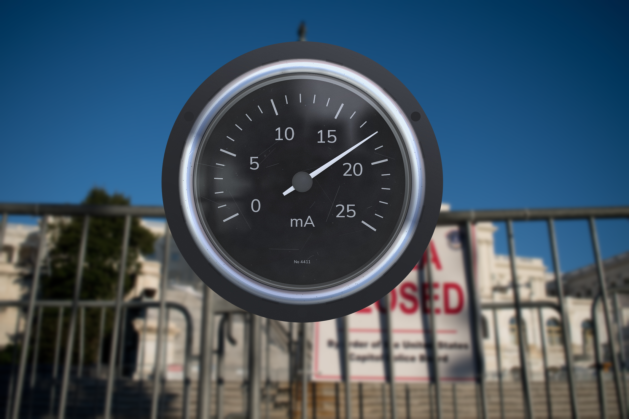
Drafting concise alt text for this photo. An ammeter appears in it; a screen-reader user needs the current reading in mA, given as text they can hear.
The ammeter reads 18 mA
